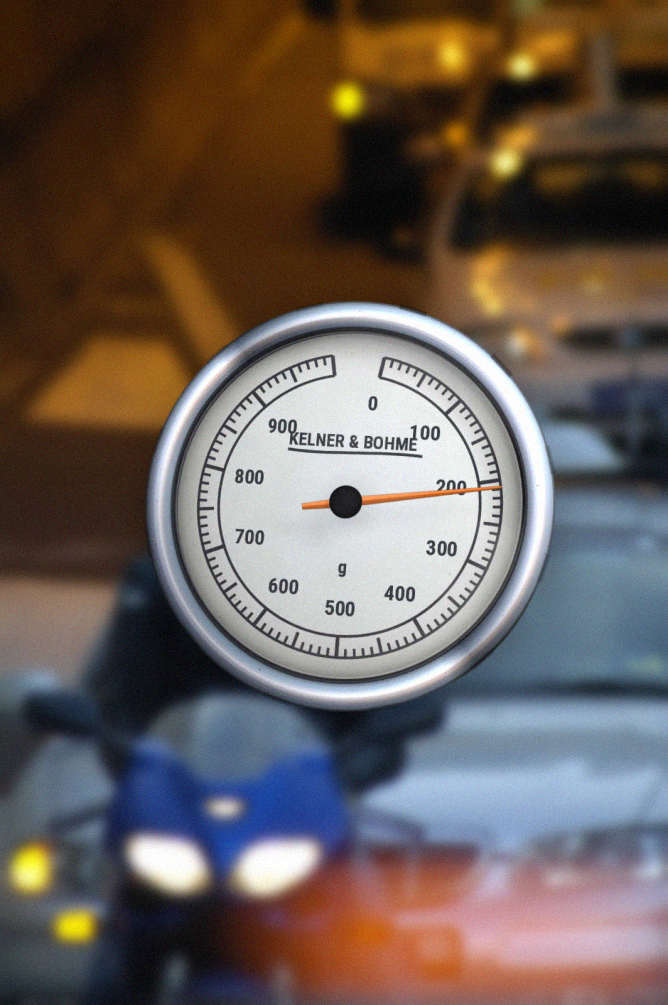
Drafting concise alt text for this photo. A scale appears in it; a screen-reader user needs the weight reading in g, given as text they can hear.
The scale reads 210 g
